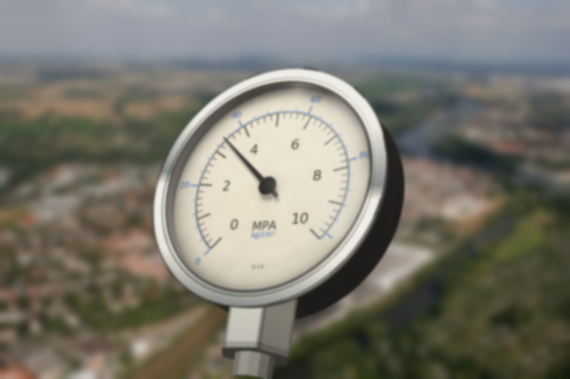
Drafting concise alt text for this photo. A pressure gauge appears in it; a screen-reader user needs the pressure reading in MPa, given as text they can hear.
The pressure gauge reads 3.4 MPa
